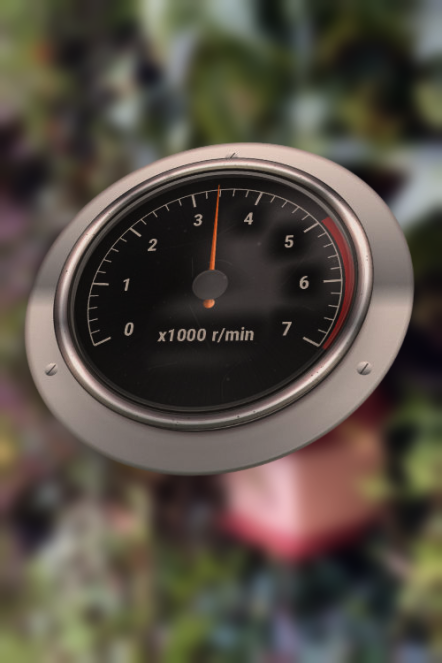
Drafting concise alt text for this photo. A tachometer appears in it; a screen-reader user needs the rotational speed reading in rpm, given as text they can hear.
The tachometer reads 3400 rpm
